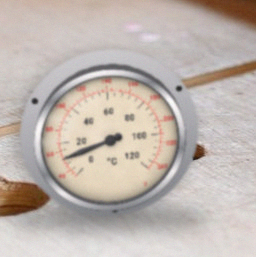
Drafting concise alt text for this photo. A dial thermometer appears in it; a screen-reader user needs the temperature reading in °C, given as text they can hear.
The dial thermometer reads 12 °C
